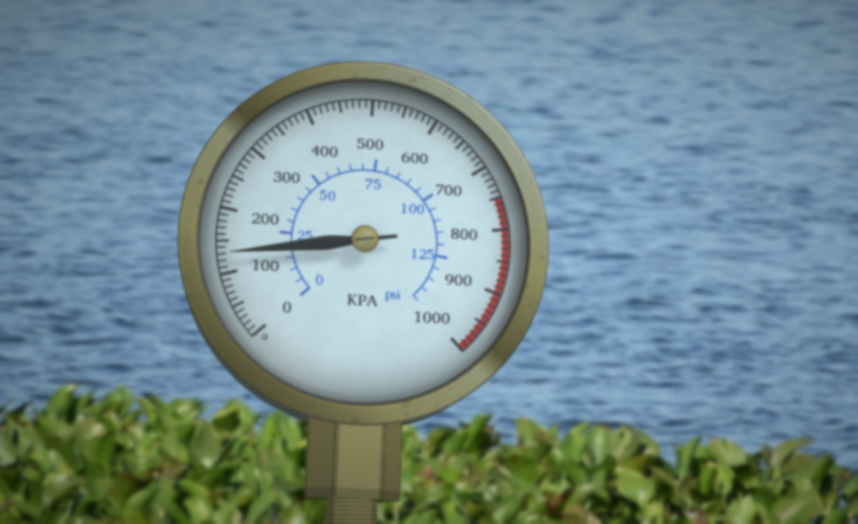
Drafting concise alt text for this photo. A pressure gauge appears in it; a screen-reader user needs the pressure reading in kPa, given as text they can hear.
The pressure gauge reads 130 kPa
